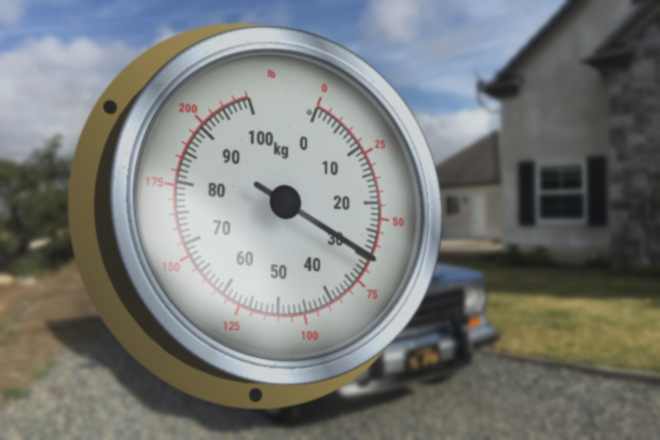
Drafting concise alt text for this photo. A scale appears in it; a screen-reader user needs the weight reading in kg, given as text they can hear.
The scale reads 30 kg
